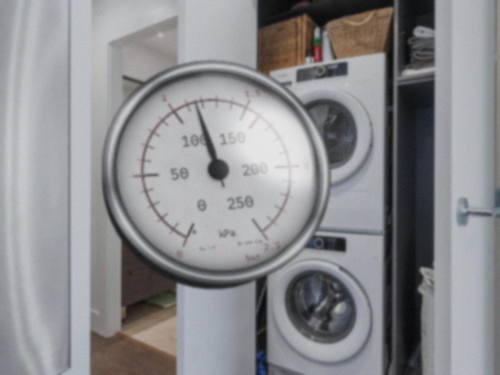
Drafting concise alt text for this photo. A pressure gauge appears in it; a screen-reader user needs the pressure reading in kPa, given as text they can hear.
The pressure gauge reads 115 kPa
